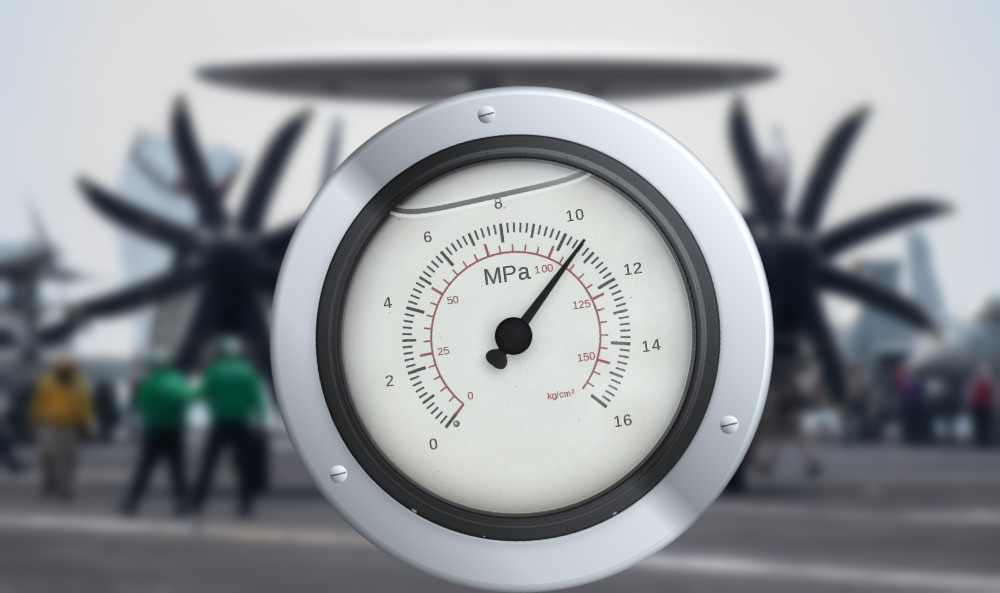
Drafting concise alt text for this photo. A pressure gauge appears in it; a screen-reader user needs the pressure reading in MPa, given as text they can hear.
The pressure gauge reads 10.6 MPa
